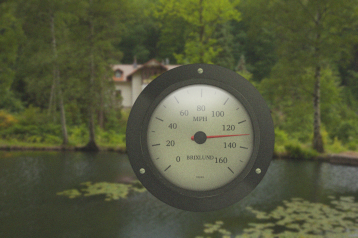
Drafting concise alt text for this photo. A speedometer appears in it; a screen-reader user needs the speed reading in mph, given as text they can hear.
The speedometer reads 130 mph
